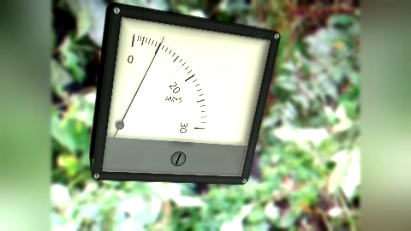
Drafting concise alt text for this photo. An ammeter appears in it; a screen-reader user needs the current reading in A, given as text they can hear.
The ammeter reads 10 A
